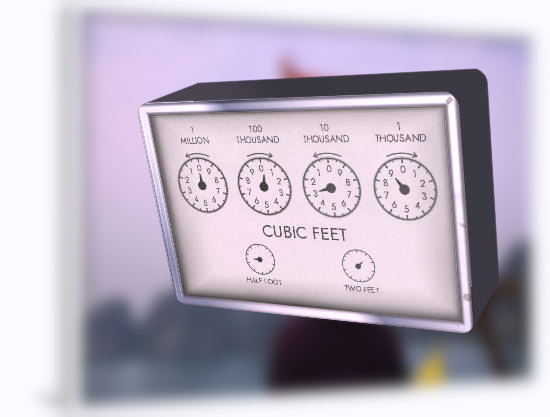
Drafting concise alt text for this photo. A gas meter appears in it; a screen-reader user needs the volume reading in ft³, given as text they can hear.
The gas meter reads 2900 ft³
